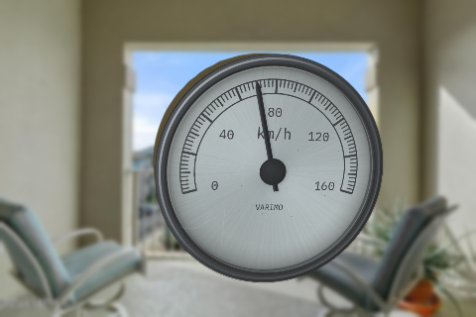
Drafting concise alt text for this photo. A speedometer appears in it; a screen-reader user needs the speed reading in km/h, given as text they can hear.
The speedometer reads 70 km/h
